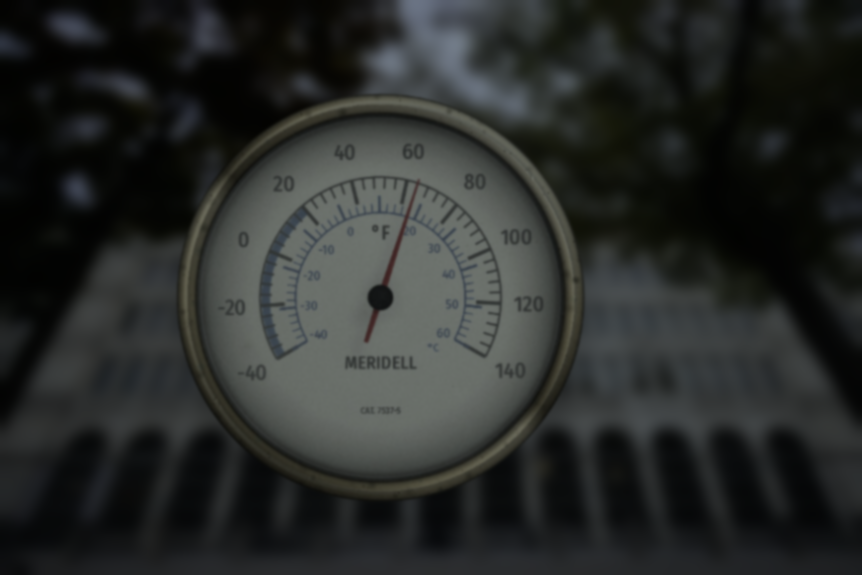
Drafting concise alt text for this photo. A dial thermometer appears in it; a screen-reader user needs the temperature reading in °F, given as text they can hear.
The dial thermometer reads 64 °F
